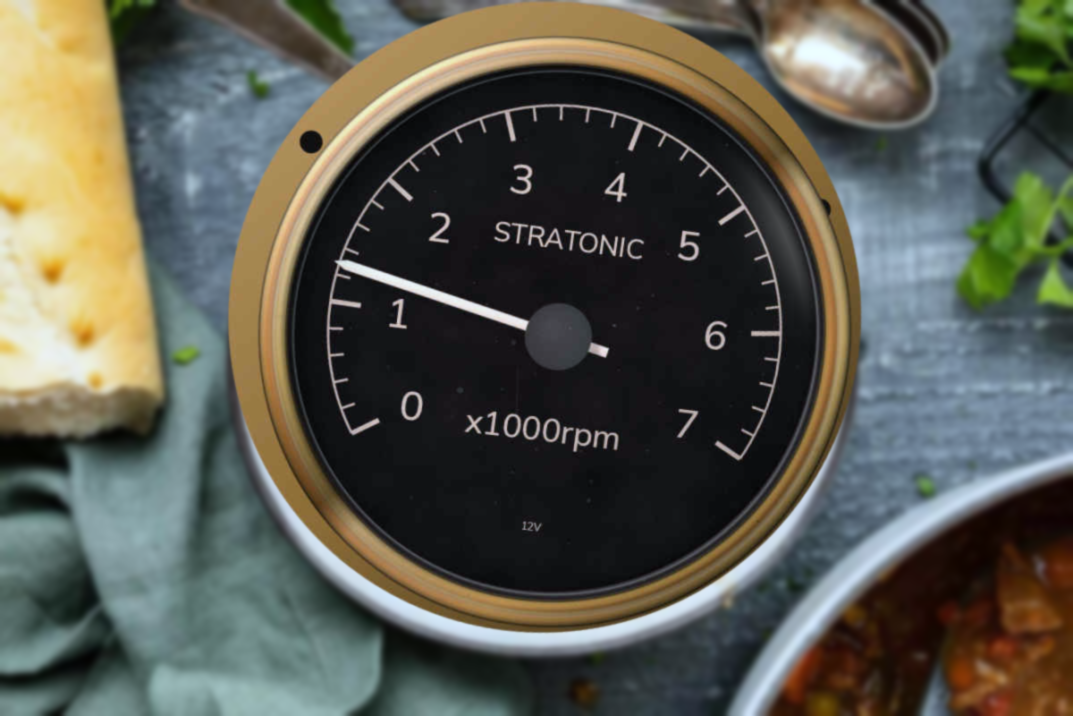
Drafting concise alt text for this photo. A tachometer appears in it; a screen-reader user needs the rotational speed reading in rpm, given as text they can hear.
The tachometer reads 1300 rpm
